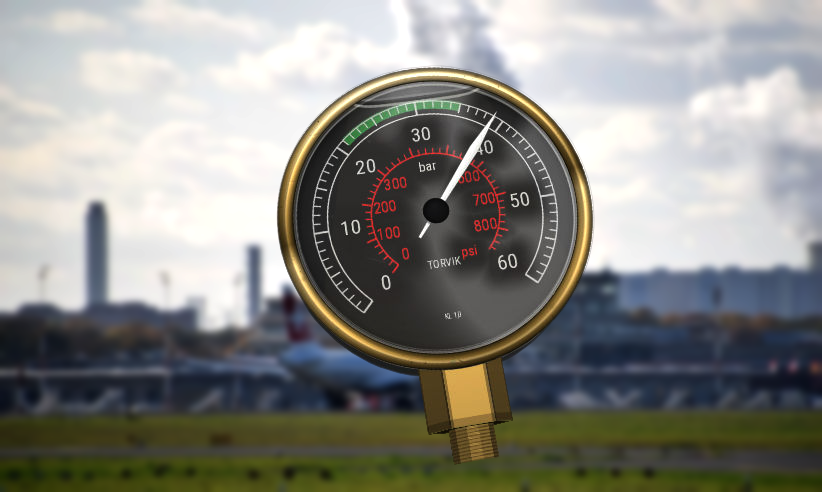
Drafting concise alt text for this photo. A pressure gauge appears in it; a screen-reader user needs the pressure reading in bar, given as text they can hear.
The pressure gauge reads 39 bar
